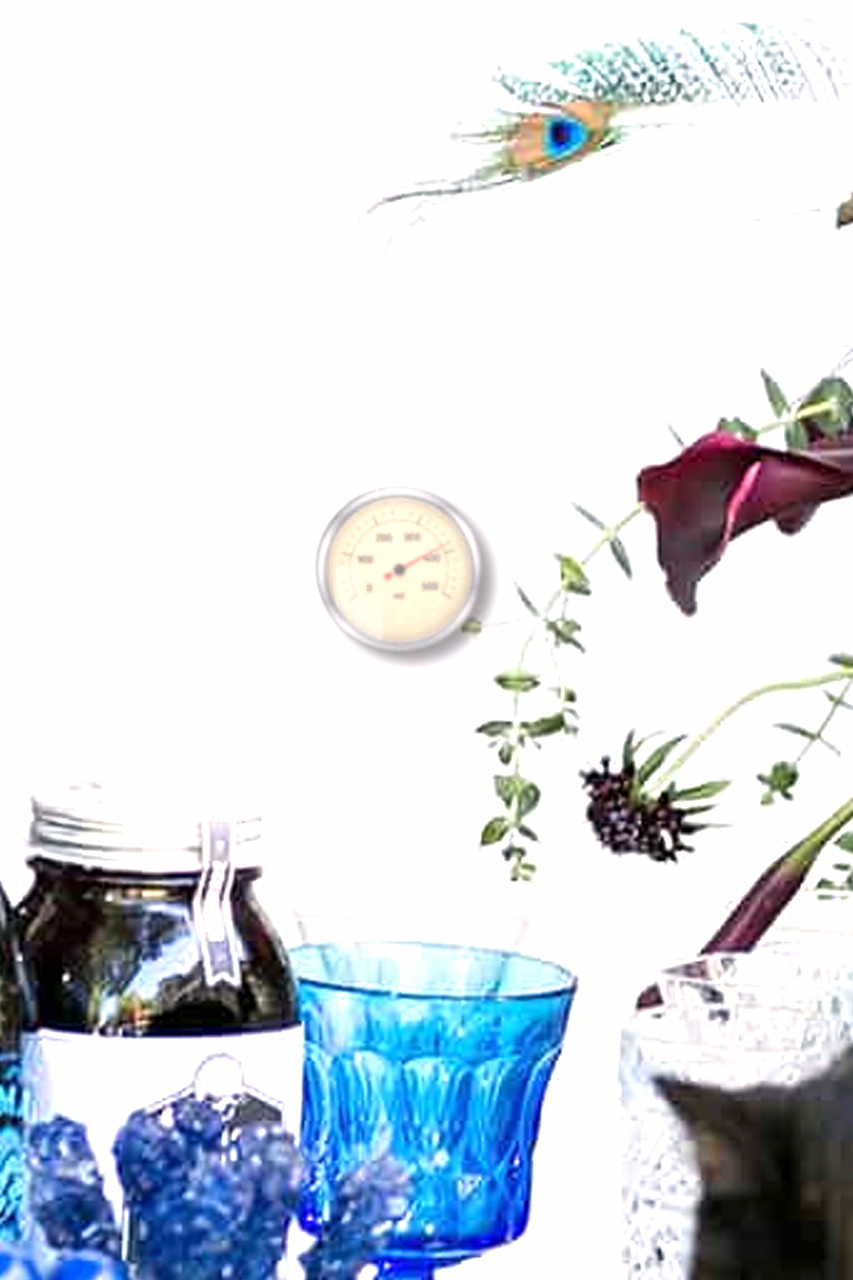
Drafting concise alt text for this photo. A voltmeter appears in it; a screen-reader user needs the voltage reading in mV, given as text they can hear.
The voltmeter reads 380 mV
